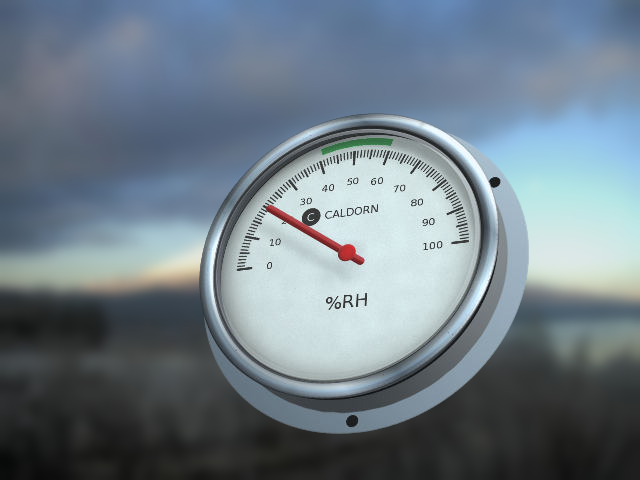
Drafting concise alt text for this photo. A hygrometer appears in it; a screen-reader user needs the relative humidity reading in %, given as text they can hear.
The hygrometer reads 20 %
